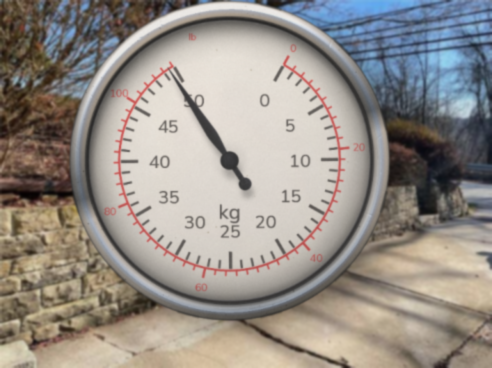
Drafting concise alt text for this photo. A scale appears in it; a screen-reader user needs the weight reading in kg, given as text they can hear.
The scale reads 49.5 kg
